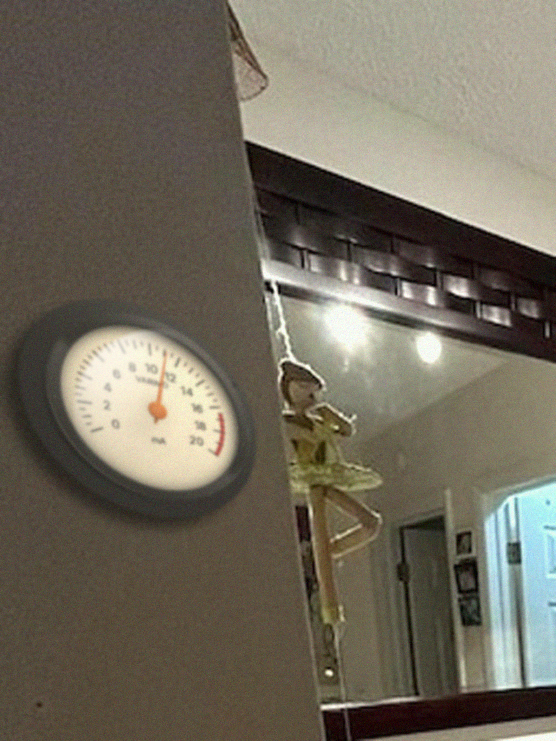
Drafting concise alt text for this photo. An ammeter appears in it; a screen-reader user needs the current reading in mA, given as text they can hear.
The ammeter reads 11 mA
